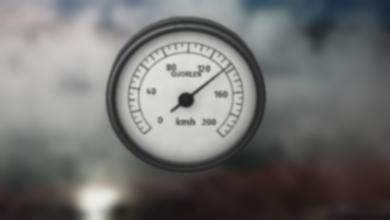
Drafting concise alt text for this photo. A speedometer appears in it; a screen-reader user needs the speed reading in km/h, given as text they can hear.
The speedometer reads 135 km/h
